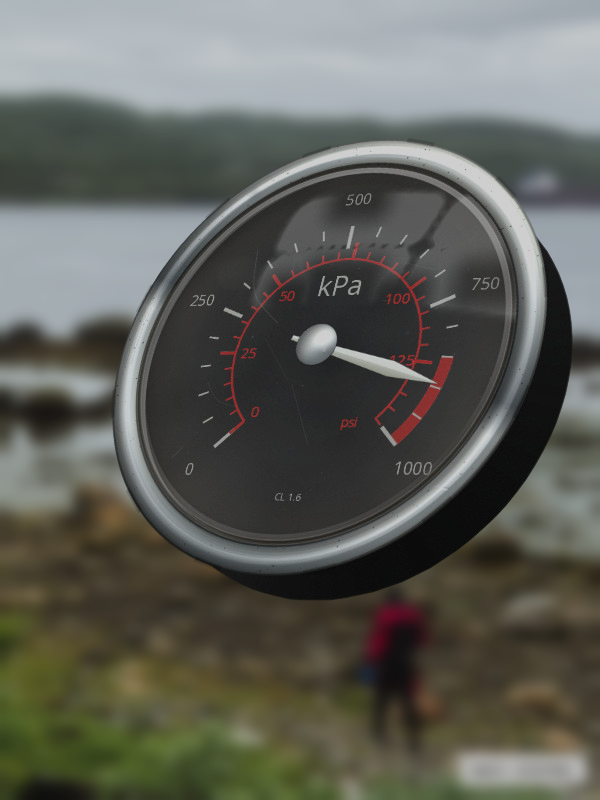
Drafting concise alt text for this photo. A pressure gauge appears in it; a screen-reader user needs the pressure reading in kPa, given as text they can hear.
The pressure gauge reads 900 kPa
